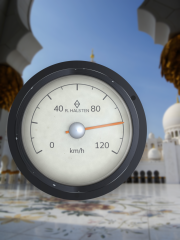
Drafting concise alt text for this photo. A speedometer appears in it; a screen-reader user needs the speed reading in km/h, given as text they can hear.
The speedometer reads 100 km/h
